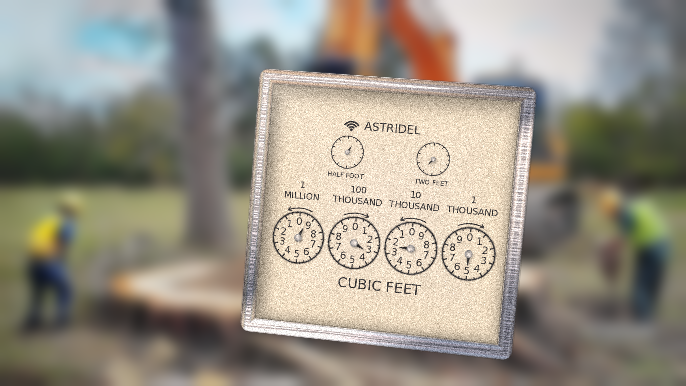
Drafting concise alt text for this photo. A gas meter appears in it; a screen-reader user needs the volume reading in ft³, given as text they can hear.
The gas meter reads 932500 ft³
